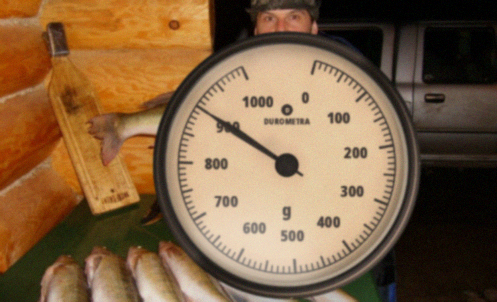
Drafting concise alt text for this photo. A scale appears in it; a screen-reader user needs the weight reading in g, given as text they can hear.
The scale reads 900 g
